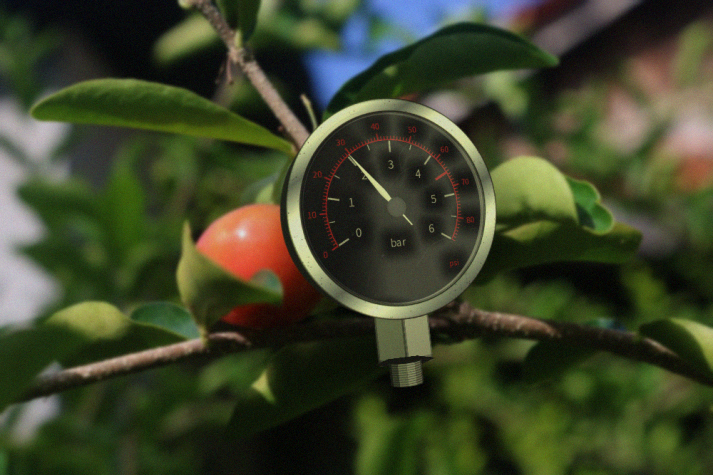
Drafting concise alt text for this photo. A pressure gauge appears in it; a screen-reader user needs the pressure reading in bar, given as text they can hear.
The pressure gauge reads 2 bar
